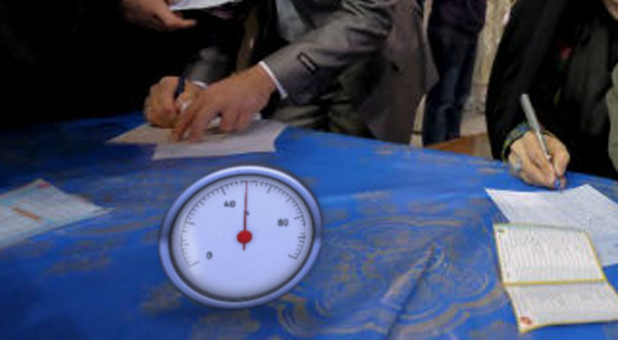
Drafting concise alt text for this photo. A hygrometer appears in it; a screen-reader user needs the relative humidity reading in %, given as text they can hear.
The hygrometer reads 50 %
